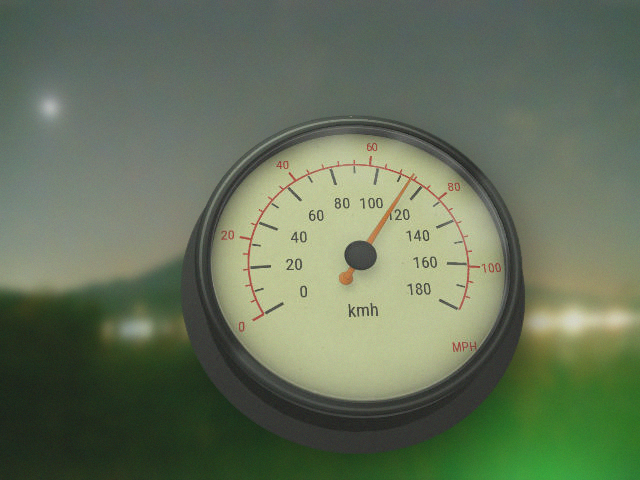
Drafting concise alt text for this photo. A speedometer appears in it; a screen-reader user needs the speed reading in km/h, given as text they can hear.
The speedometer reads 115 km/h
